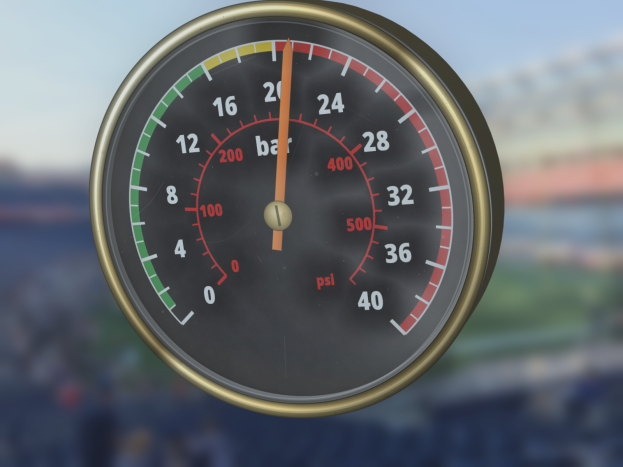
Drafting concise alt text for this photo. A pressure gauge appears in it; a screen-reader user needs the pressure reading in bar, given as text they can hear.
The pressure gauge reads 21 bar
